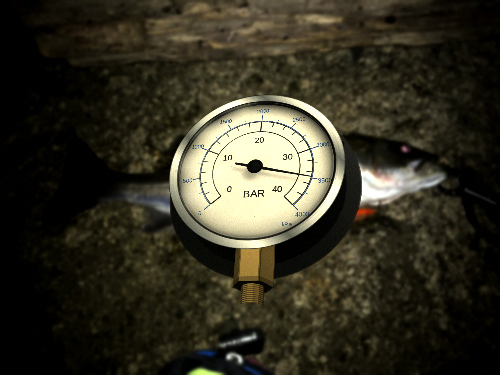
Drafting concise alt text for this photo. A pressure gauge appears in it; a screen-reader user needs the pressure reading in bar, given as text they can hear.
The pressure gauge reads 35 bar
